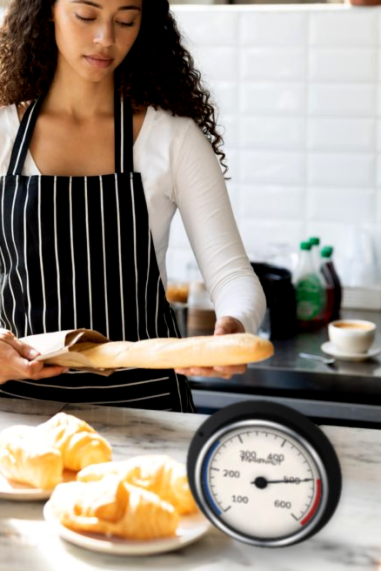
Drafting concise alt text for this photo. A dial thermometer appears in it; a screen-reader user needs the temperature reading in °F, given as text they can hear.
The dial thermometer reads 500 °F
